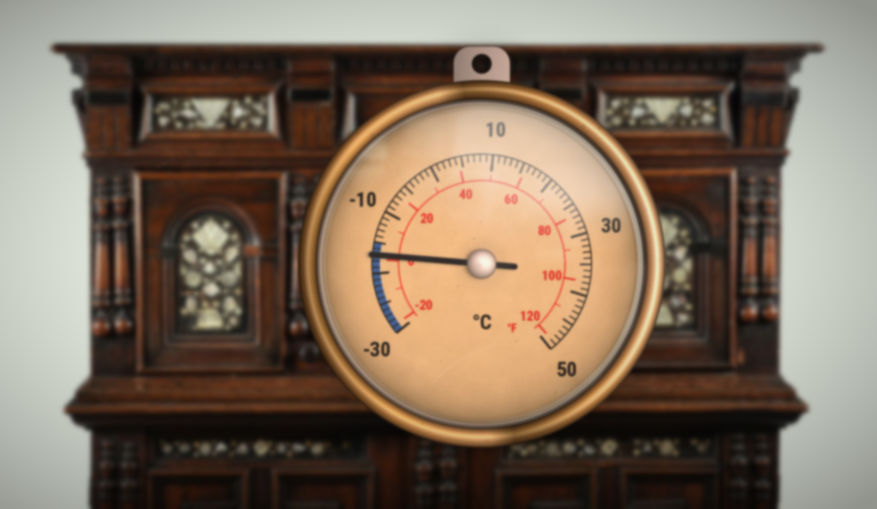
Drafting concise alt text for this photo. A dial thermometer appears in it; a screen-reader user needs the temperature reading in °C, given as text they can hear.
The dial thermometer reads -17 °C
